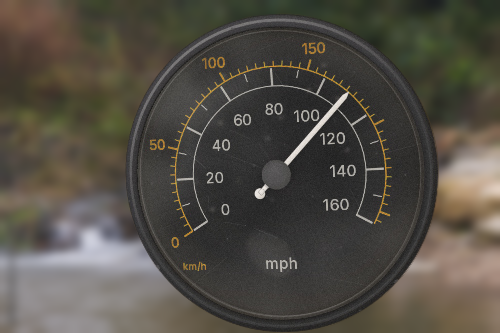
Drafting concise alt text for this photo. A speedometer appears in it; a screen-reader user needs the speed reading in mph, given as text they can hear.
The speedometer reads 110 mph
